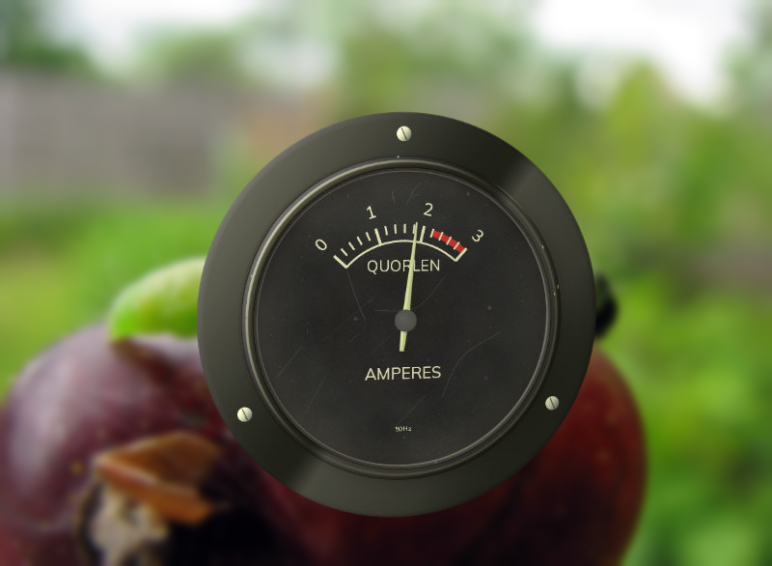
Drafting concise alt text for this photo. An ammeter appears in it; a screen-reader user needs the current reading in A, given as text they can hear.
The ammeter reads 1.8 A
